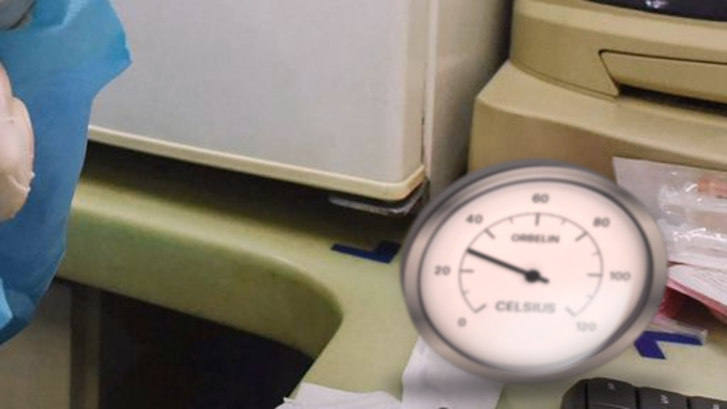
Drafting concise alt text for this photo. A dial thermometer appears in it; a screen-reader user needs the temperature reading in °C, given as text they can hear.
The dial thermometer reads 30 °C
